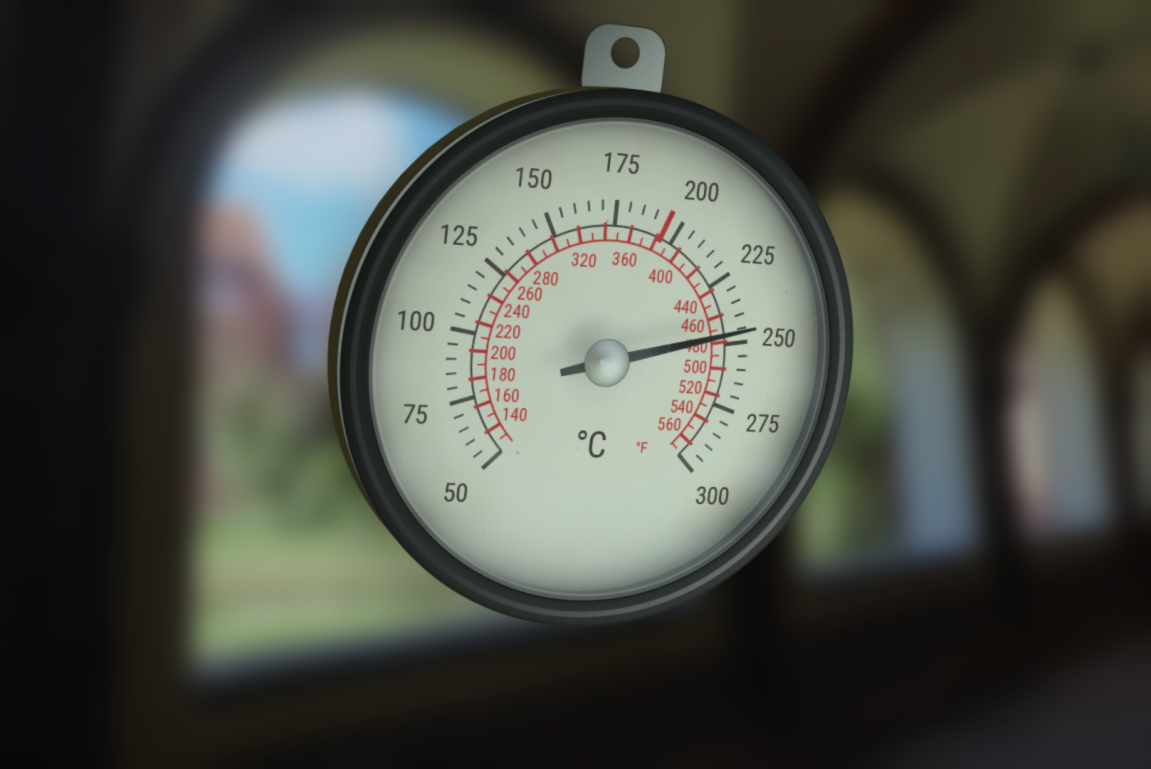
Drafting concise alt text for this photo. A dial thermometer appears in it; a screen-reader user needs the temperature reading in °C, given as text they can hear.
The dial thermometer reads 245 °C
